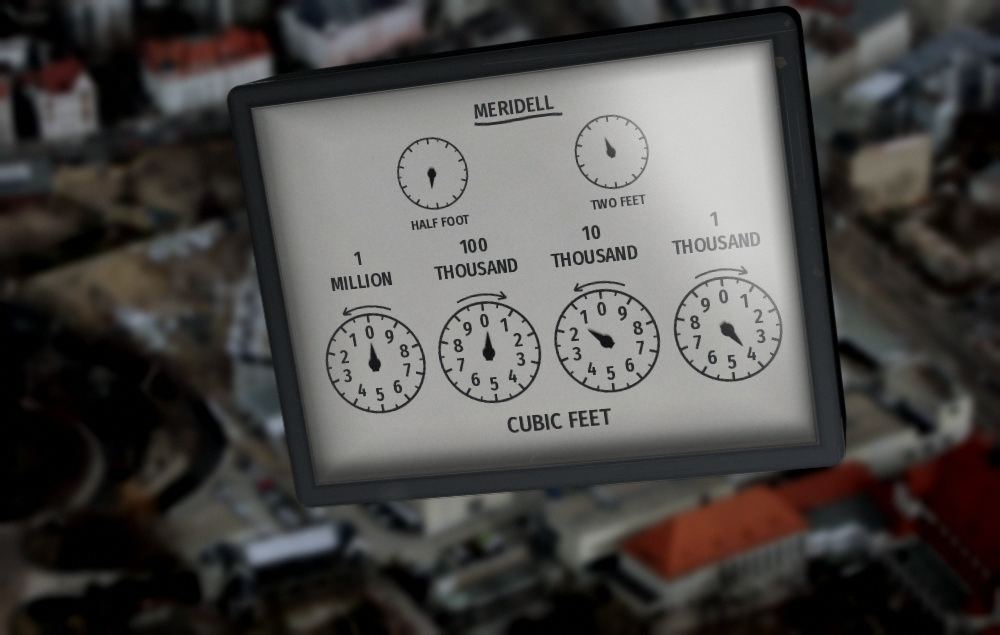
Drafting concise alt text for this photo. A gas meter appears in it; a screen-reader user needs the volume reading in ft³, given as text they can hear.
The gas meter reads 1400 ft³
